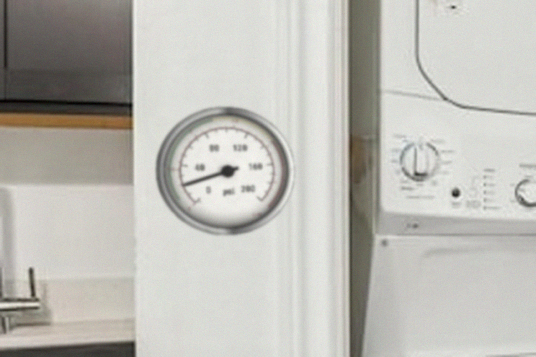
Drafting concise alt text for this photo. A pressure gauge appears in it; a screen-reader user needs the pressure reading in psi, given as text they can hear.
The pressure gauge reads 20 psi
